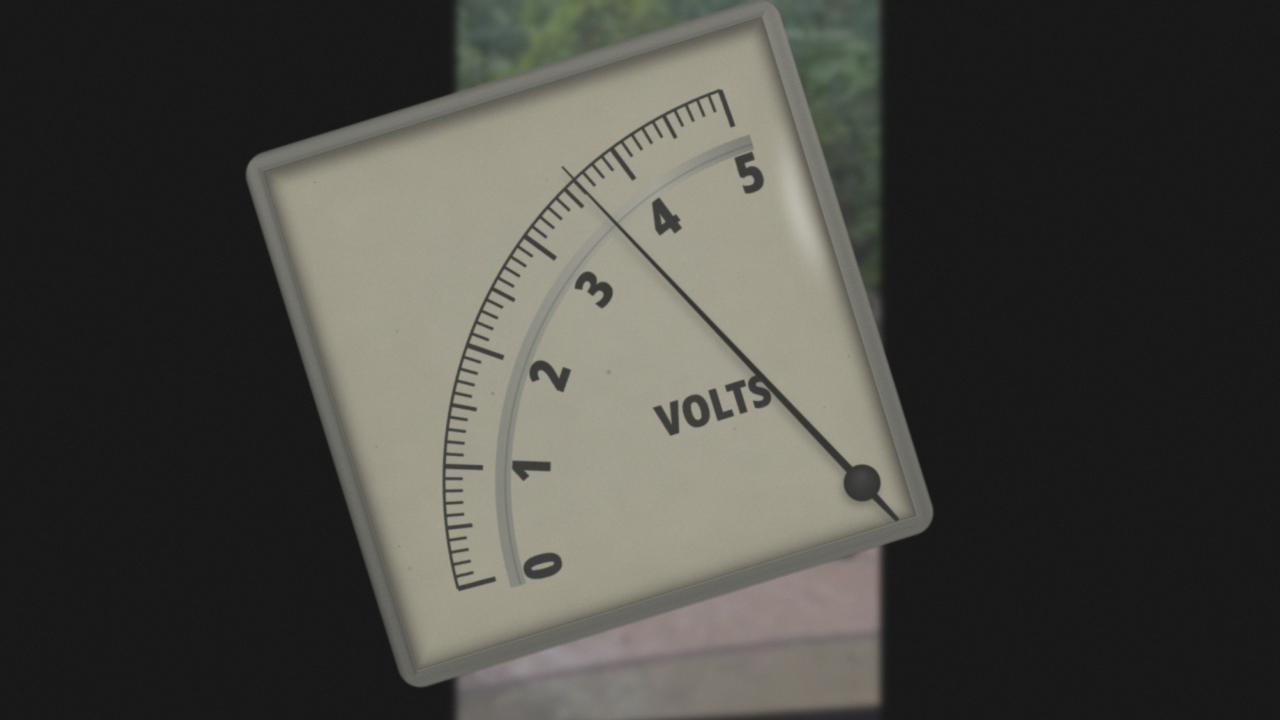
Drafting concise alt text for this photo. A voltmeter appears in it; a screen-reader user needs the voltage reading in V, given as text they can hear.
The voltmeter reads 3.6 V
